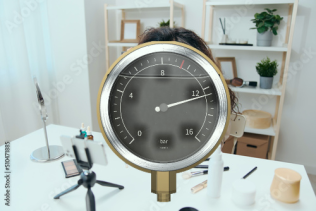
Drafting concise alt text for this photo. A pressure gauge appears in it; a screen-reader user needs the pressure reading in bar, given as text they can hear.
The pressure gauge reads 12.5 bar
